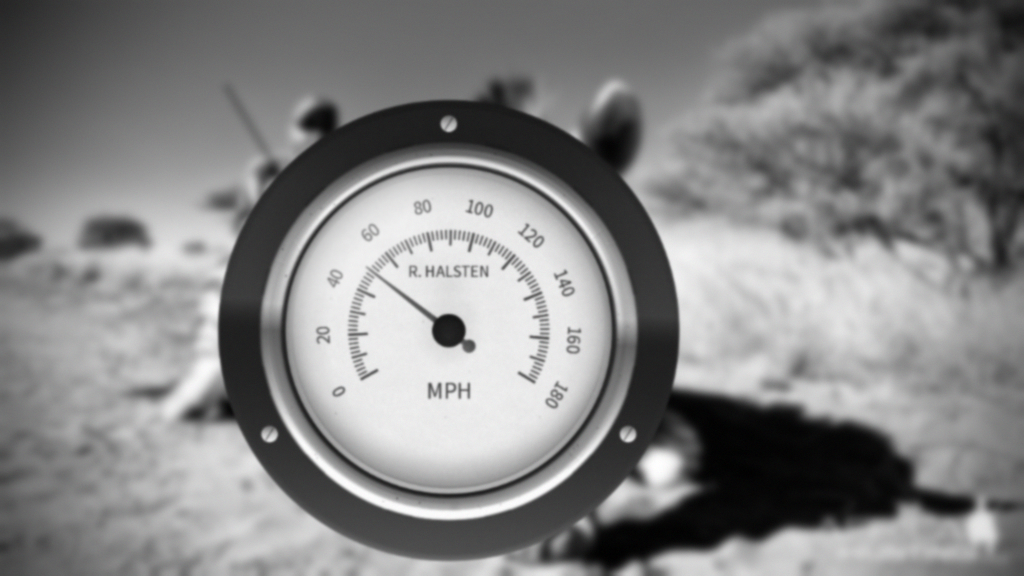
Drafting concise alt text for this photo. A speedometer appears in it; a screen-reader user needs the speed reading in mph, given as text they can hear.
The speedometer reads 50 mph
